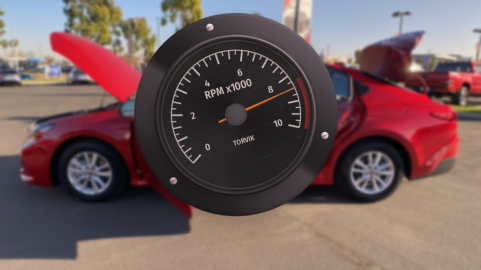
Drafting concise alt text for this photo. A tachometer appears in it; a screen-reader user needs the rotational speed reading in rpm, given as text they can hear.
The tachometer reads 8500 rpm
